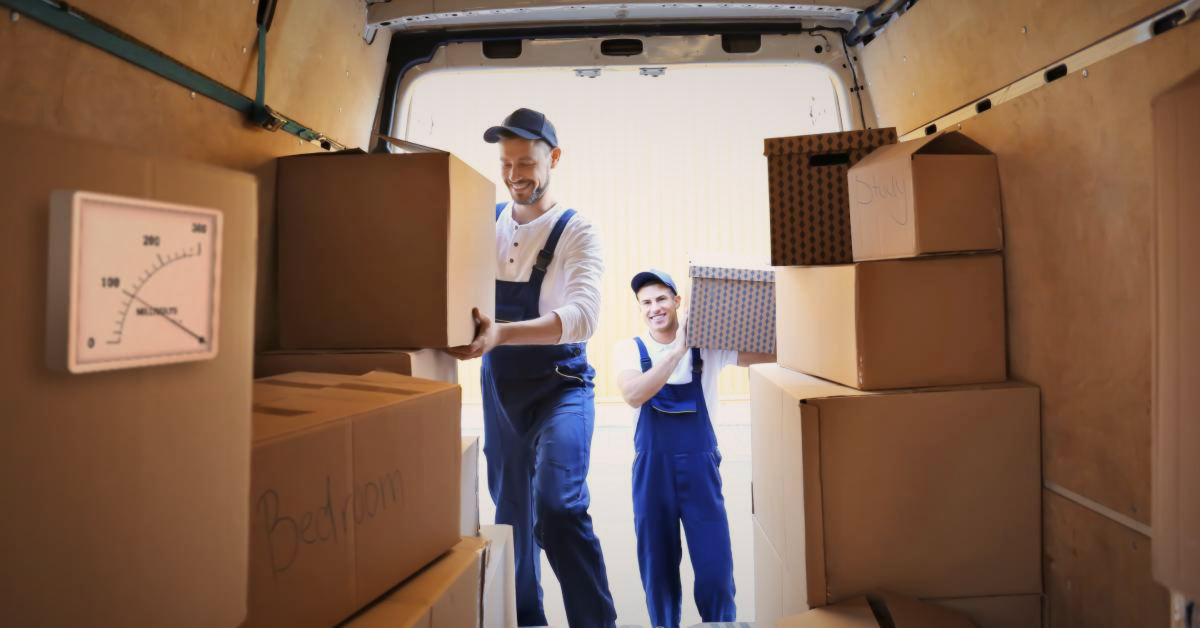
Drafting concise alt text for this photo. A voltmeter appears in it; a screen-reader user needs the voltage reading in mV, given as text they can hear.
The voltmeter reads 100 mV
